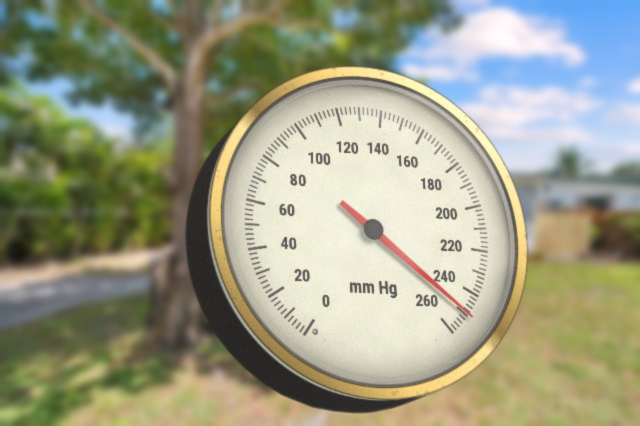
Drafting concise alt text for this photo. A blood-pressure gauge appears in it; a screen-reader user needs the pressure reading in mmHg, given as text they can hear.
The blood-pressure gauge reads 250 mmHg
